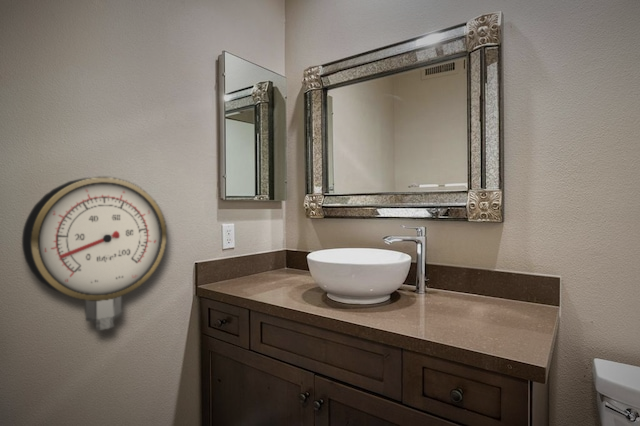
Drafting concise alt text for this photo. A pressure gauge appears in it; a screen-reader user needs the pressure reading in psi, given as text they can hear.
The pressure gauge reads 10 psi
